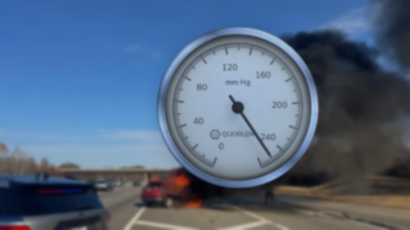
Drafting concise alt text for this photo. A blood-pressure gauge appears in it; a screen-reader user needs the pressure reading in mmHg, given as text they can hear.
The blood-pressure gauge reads 250 mmHg
